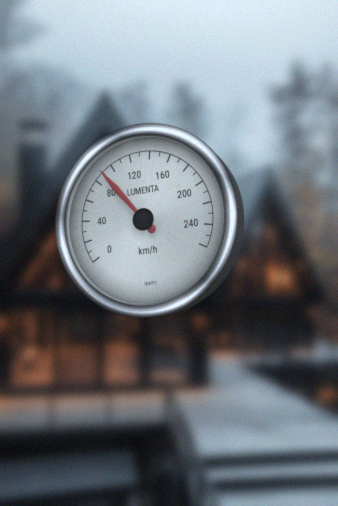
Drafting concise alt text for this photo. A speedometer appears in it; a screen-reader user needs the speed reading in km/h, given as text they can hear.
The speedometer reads 90 km/h
